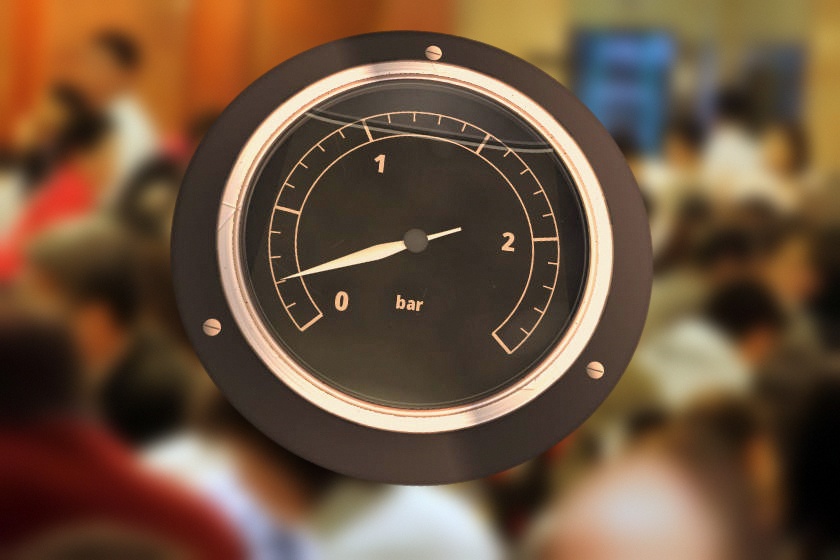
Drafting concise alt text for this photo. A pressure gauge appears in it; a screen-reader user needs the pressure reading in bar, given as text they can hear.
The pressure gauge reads 0.2 bar
